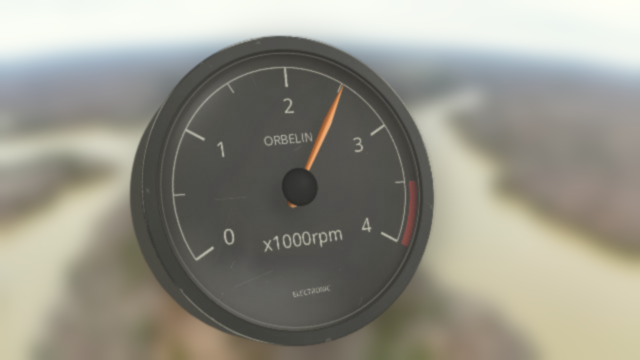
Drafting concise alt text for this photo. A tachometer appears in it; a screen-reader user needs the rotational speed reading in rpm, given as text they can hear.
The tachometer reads 2500 rpm
